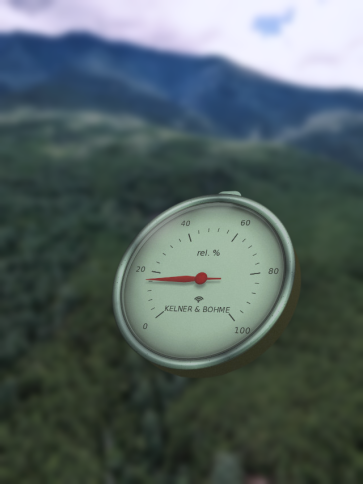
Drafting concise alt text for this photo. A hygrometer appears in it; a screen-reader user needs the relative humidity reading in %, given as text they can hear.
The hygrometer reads 16 %
